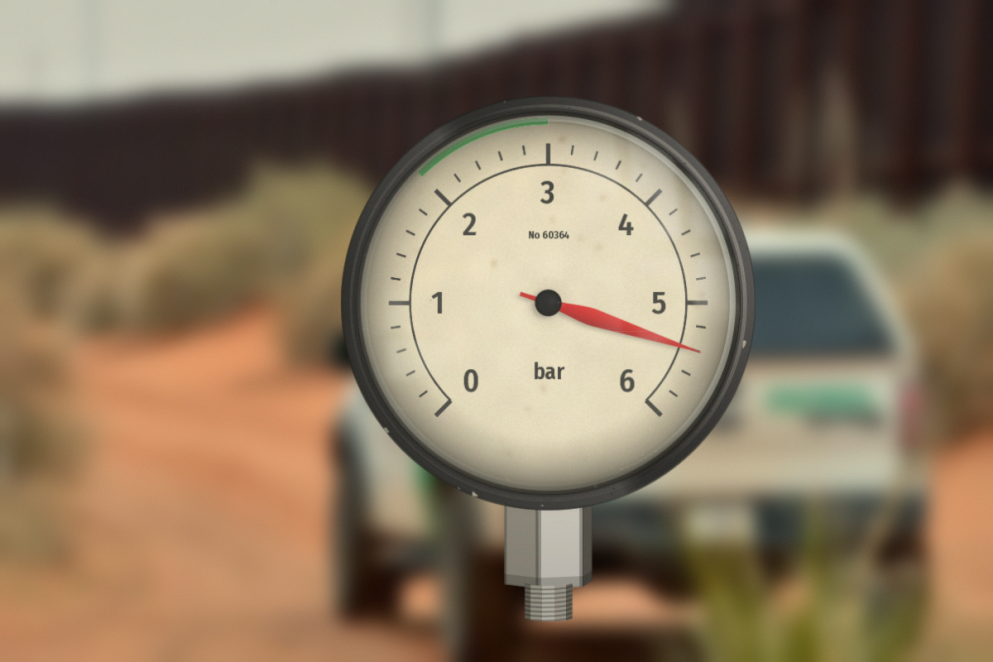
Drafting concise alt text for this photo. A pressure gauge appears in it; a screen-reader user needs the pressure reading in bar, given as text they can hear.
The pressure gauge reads 5.4 bar
